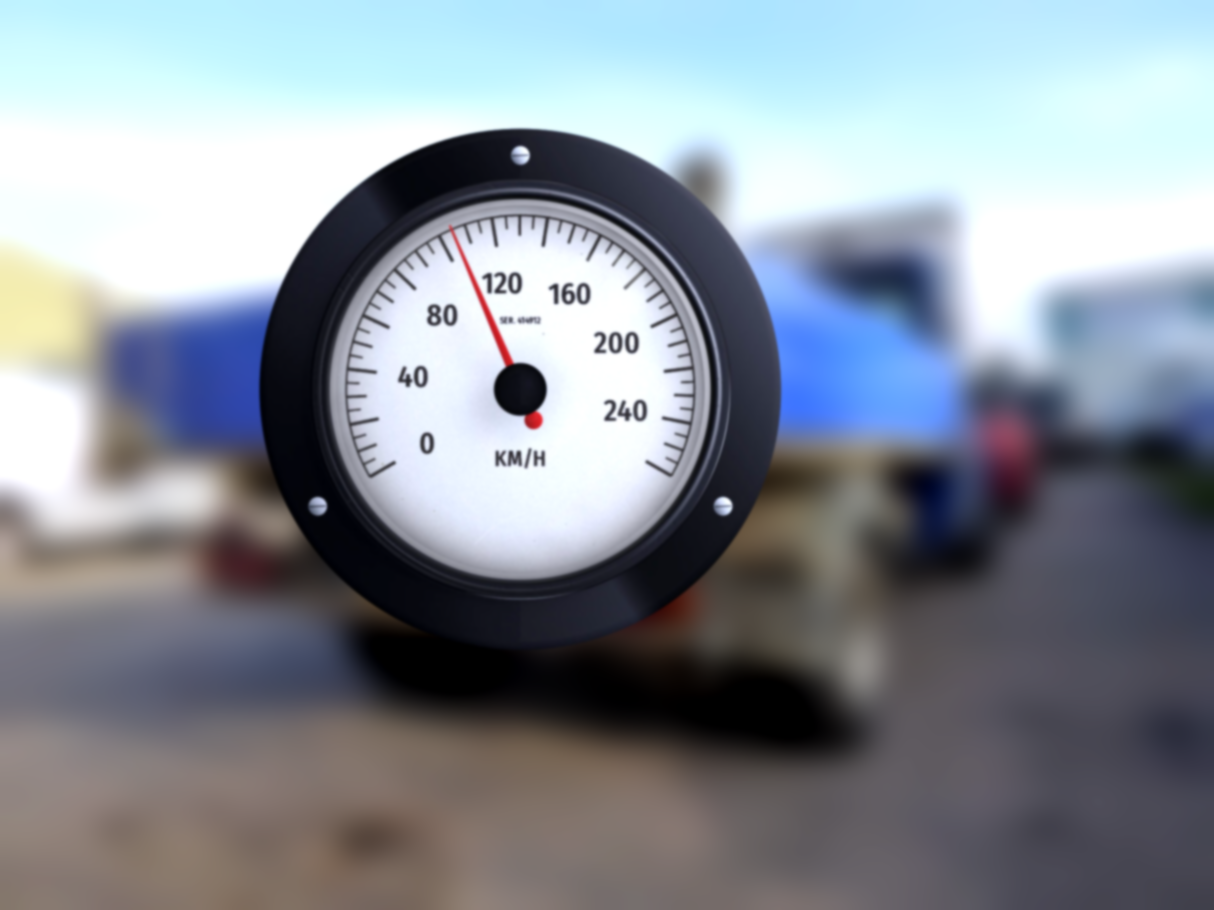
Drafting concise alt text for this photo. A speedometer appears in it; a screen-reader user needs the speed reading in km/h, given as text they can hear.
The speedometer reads 105 km/h
